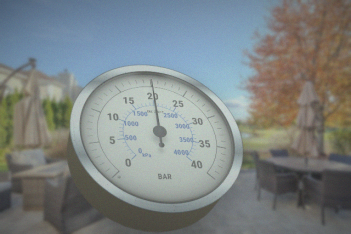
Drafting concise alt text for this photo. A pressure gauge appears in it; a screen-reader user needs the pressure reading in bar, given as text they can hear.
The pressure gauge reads 20 bar
